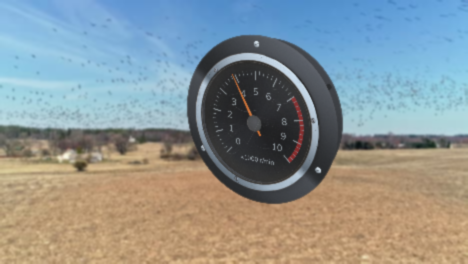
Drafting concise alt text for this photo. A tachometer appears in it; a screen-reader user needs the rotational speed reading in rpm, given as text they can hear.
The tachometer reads 4000 rpm
